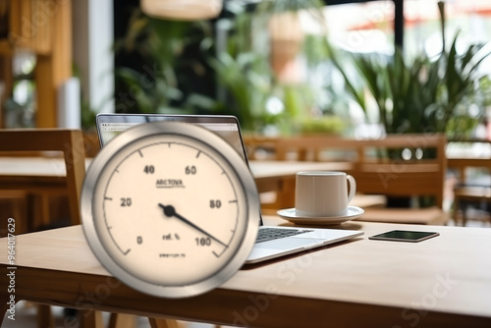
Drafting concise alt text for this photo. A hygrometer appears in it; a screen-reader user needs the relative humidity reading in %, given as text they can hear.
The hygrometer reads 95 %
